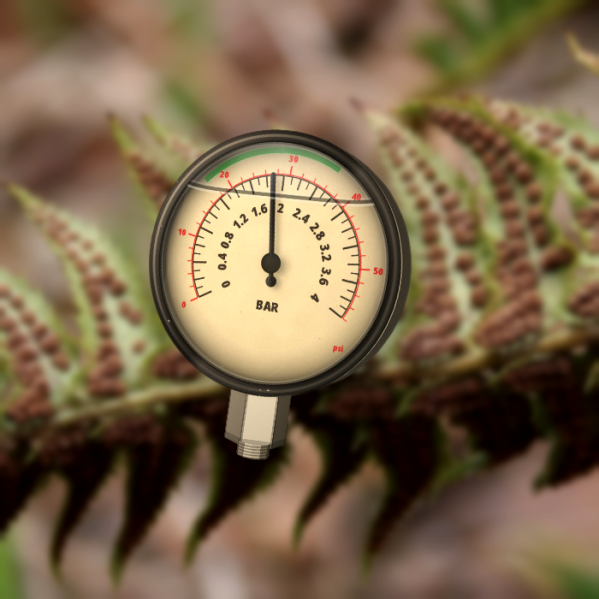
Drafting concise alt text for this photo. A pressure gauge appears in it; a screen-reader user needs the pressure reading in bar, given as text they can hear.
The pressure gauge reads 1.9 bar
